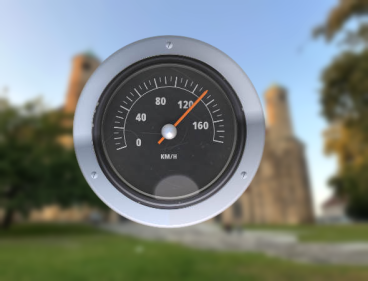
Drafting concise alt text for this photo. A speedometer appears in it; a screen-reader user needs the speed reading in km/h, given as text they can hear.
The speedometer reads 130 km/h
